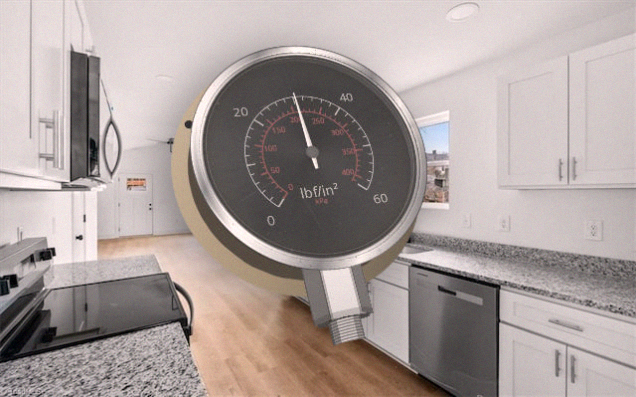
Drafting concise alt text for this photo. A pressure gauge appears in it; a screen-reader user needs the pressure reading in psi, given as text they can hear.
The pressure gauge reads 30 psi
